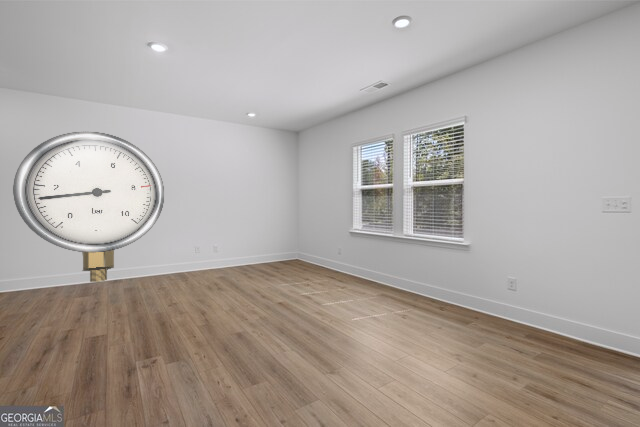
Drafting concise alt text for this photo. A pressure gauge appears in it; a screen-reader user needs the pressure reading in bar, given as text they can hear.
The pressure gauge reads 1.4 bar
